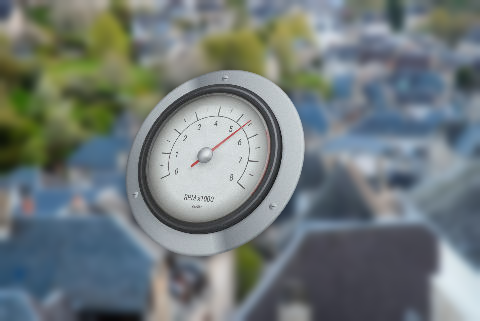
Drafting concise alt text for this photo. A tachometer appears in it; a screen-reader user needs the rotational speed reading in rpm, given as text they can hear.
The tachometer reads 5500 rpm
